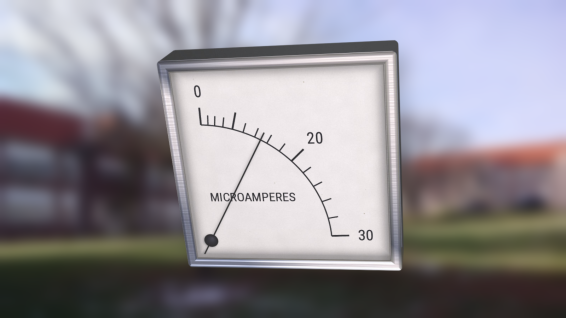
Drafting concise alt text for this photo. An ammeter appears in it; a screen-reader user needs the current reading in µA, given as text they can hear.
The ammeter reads 15 µA
